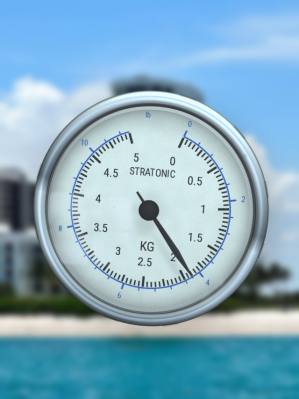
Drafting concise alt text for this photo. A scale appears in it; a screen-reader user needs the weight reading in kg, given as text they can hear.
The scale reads 1.9 kg
